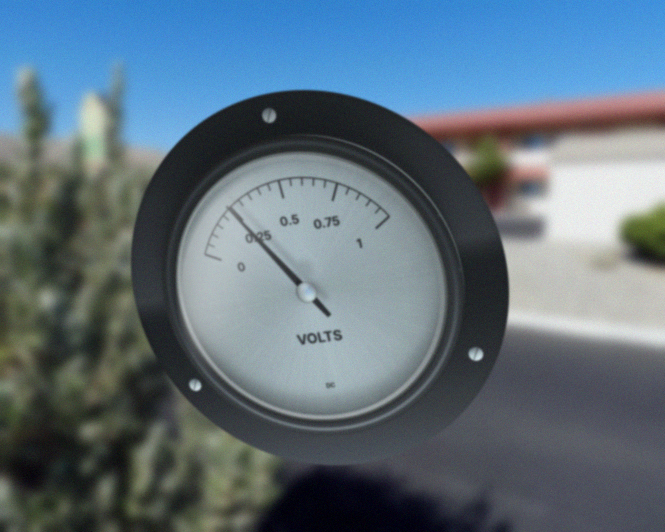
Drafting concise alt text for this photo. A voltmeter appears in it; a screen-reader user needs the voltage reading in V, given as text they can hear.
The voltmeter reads 0.25 V
